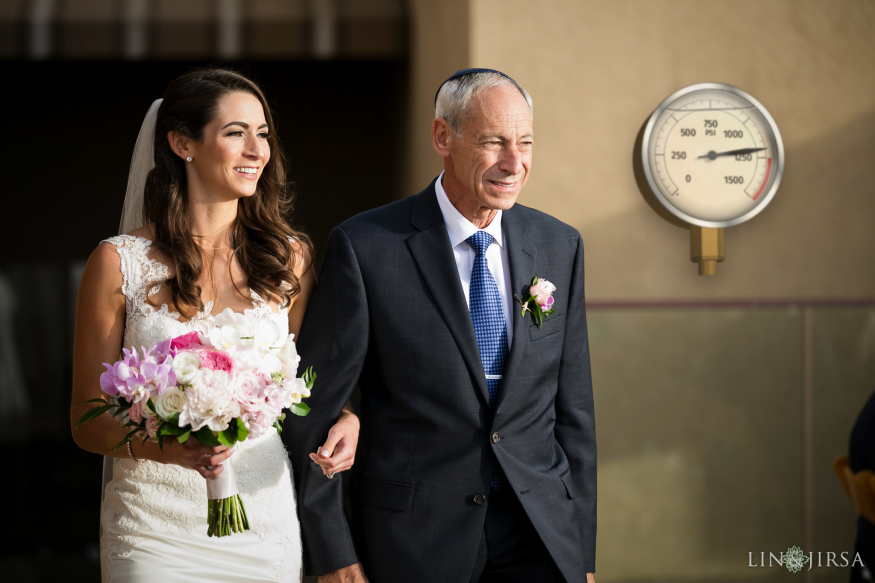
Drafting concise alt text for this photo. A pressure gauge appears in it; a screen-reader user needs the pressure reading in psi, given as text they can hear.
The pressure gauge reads 1200 psi
